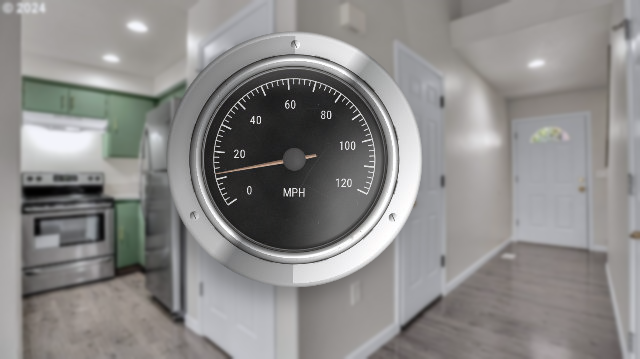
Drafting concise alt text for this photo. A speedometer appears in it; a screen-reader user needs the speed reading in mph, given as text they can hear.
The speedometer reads 12 mph
